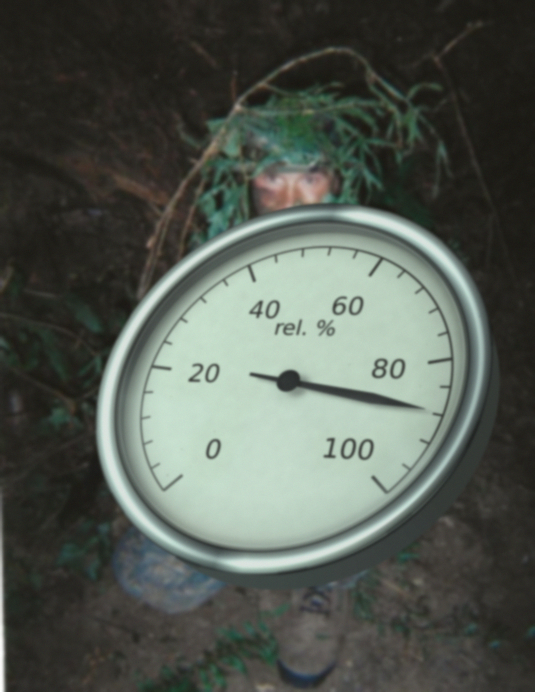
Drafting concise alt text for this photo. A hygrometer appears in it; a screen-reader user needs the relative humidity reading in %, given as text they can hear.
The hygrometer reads 88 %
